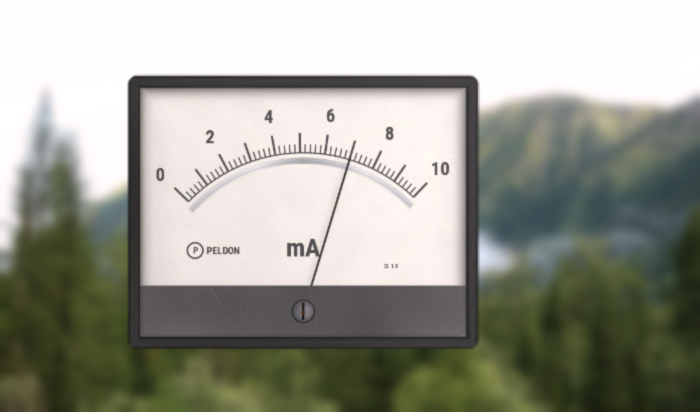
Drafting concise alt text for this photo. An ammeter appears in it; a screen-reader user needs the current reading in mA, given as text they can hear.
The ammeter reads 7 mA
